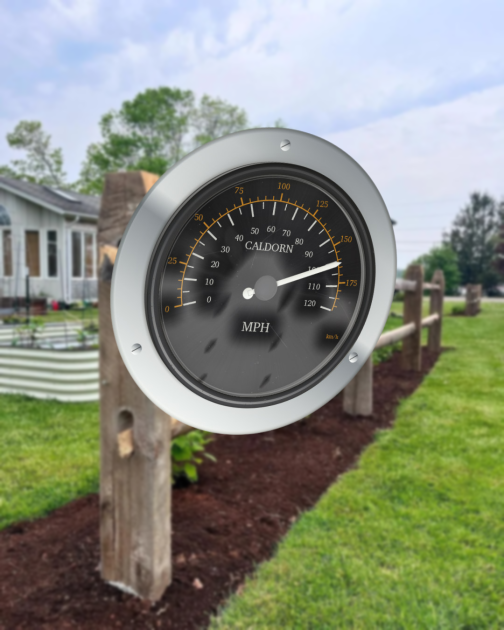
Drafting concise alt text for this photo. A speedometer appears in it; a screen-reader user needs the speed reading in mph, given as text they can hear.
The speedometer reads 100 mph
